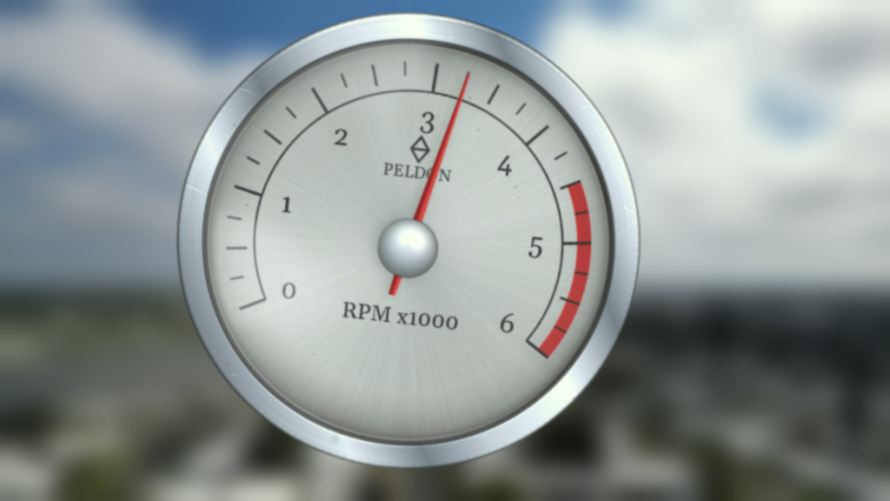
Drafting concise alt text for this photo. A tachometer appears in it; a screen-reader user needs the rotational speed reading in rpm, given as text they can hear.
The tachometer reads 3250 rpm
